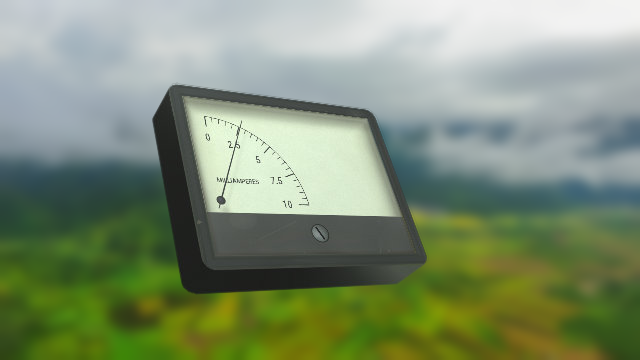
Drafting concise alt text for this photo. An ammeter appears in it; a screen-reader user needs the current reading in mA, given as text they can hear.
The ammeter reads 2.5 mA
